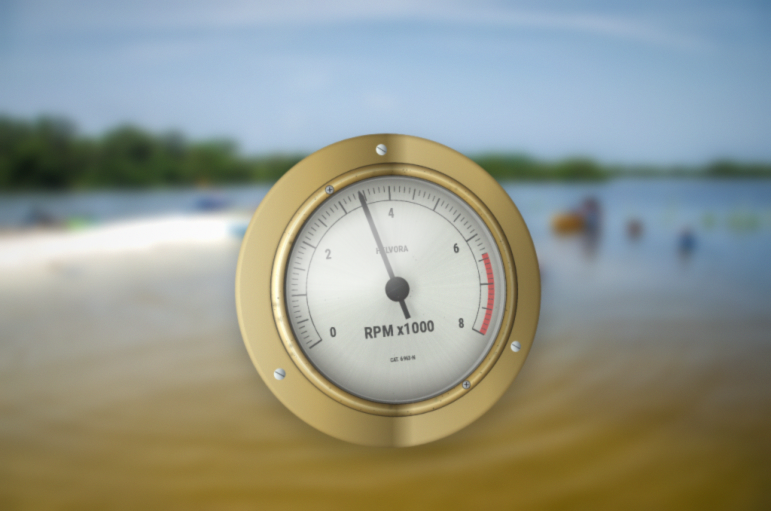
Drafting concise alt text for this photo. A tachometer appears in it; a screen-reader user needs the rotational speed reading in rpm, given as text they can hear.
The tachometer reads 3400 rpm
